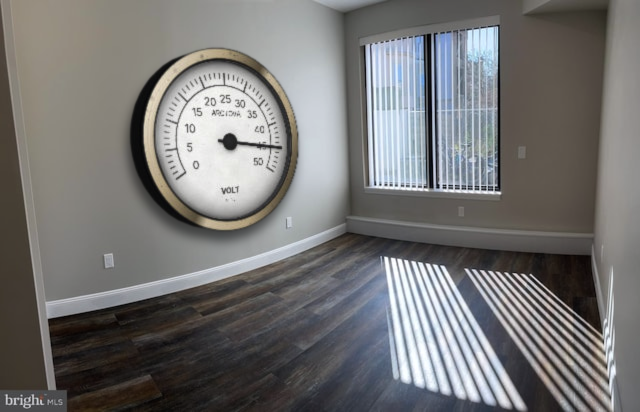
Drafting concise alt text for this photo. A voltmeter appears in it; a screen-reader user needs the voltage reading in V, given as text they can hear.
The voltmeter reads 45 V
